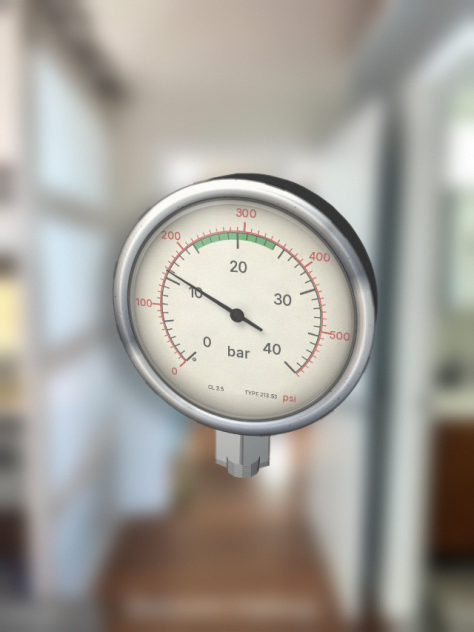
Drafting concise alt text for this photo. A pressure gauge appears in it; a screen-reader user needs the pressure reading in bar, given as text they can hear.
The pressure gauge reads 11 bar
